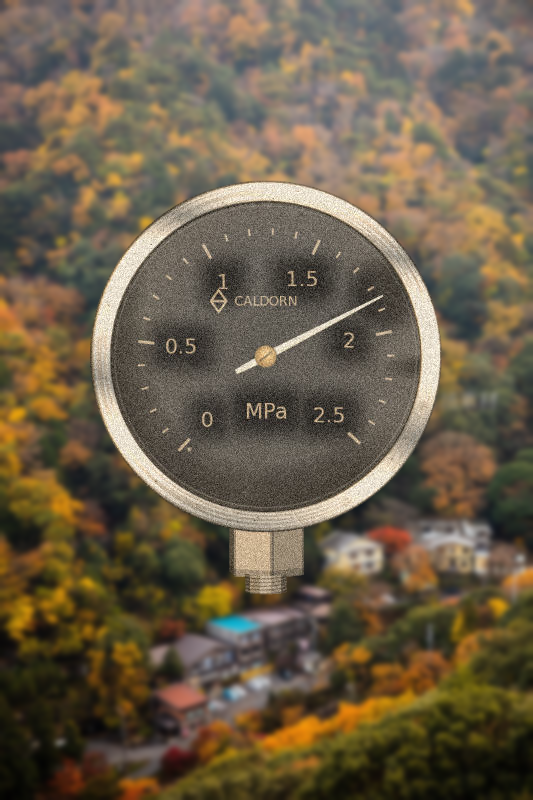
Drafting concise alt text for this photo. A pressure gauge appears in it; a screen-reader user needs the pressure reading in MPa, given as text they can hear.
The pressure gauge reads 1.85 MPa
